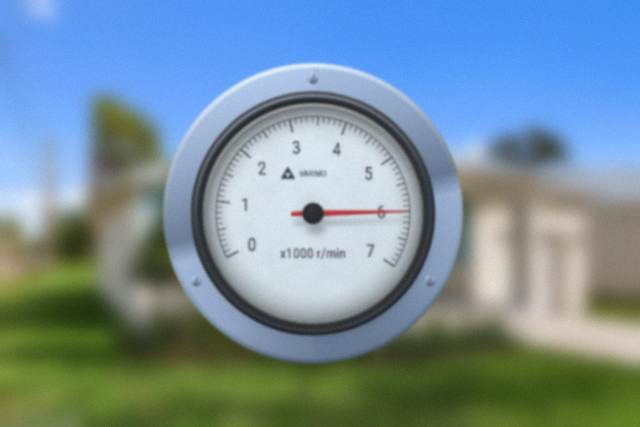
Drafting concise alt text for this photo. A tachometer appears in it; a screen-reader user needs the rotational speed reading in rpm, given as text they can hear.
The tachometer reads 6000 rpm
